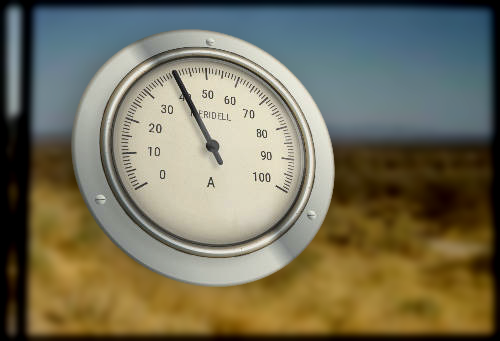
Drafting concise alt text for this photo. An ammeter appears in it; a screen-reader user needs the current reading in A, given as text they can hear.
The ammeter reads 40 A
